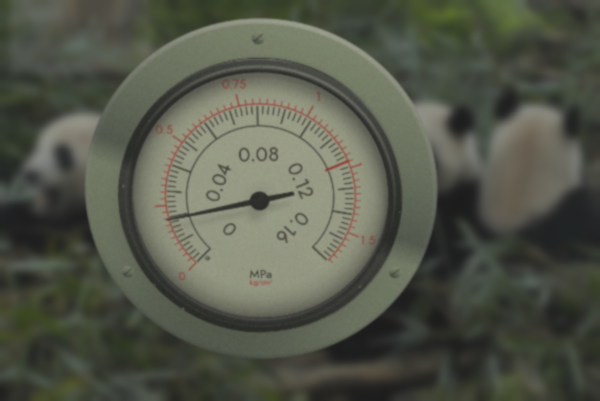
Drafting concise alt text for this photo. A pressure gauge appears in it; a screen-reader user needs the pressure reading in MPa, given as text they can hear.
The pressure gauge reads 0.02 MPa
